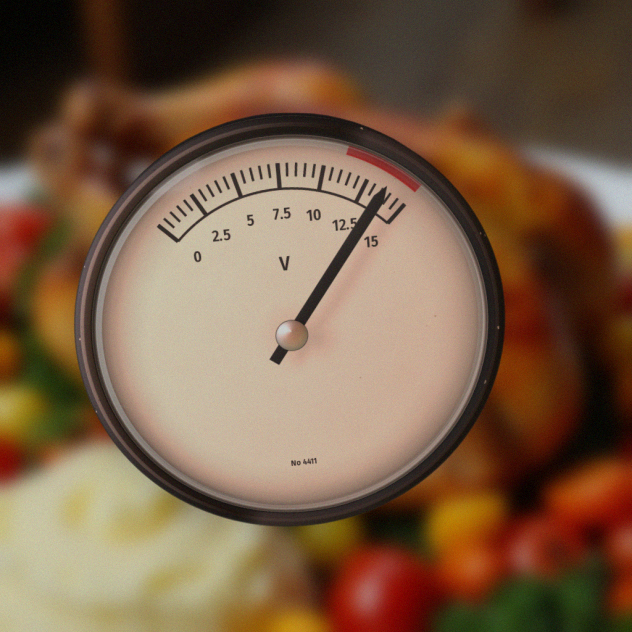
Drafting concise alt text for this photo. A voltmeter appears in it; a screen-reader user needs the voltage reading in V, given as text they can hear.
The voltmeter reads 13.5 V
